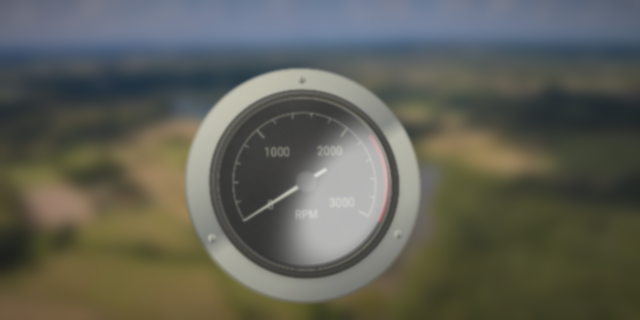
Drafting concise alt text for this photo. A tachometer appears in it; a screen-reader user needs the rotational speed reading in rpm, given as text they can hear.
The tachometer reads 0 rpm
